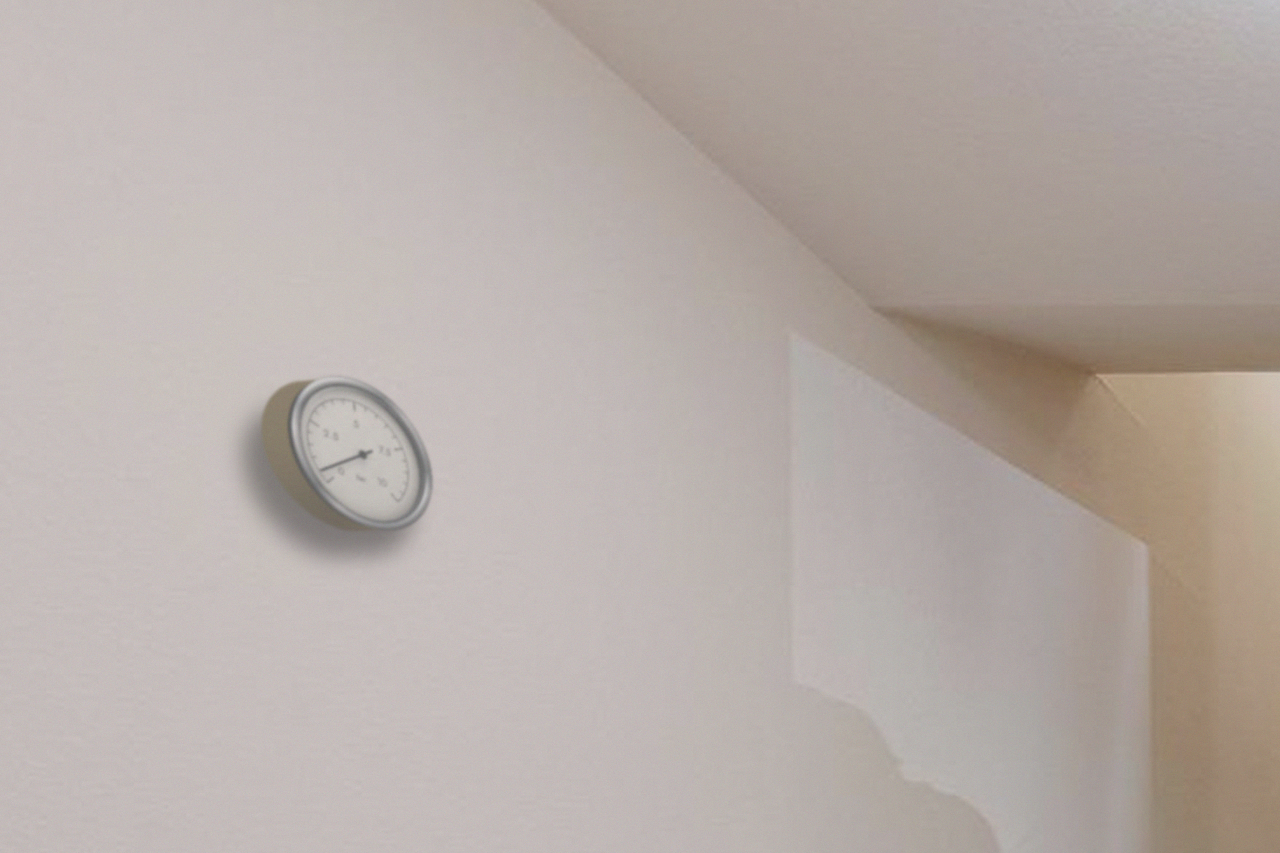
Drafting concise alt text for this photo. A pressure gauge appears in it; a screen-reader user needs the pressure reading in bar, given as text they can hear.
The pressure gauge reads 0.5 bar
